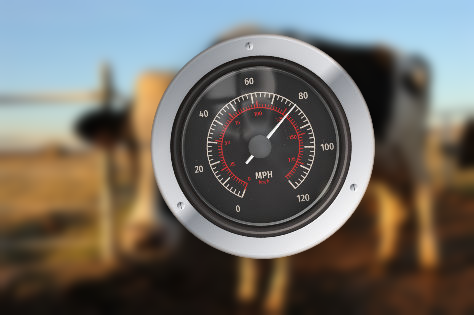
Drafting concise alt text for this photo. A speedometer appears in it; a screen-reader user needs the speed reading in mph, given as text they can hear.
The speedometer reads 80 mph
